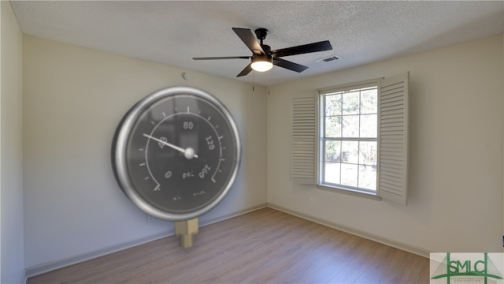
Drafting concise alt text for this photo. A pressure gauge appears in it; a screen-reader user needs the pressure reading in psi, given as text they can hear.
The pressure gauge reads 40 psi
